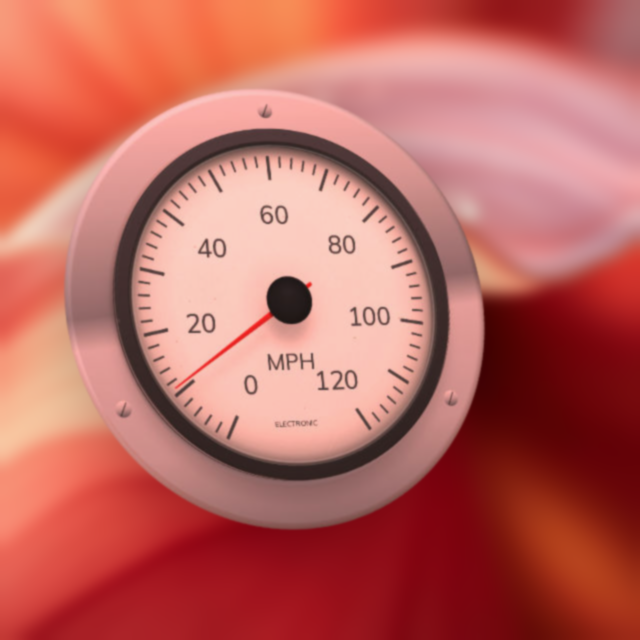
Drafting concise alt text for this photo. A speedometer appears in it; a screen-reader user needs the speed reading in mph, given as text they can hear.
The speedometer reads 11 mph
